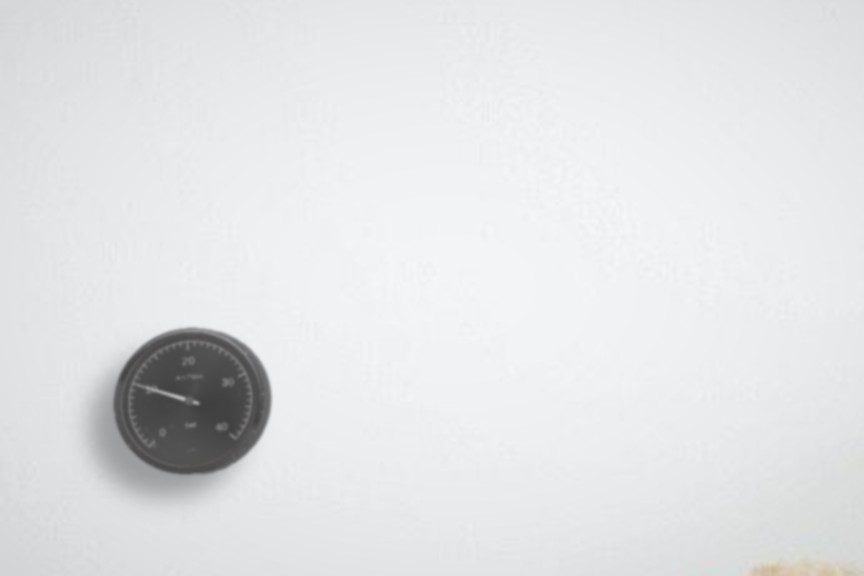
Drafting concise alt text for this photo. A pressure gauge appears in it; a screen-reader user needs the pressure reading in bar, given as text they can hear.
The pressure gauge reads 10 bar
